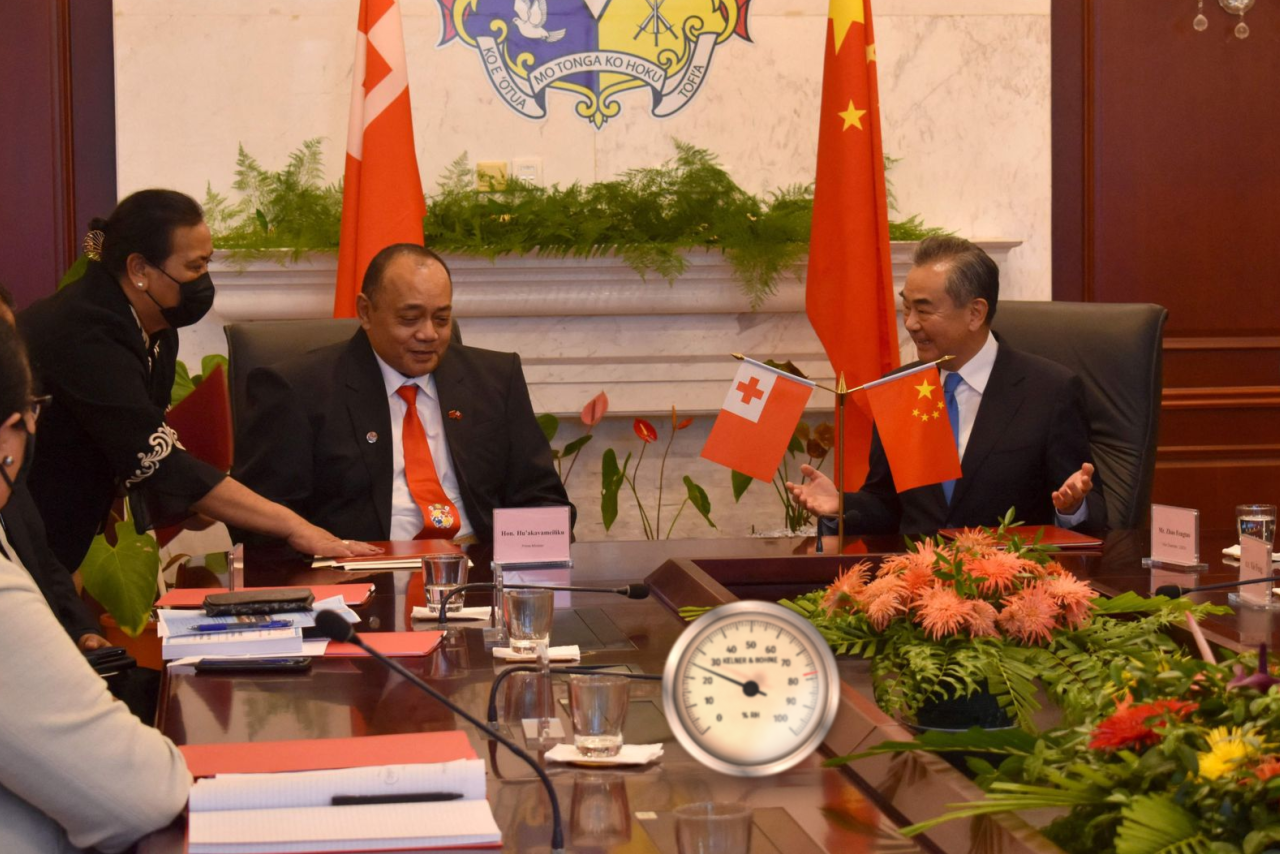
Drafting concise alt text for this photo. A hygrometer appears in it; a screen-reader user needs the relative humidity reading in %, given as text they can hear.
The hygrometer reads 25 %
